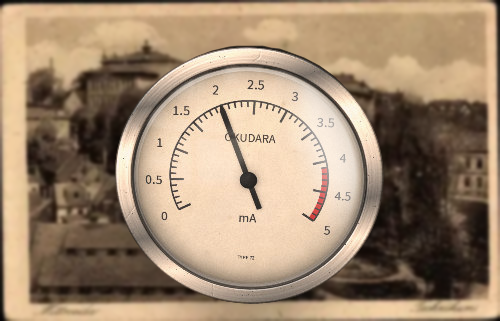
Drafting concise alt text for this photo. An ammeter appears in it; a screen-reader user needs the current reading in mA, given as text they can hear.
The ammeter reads 2 mA
